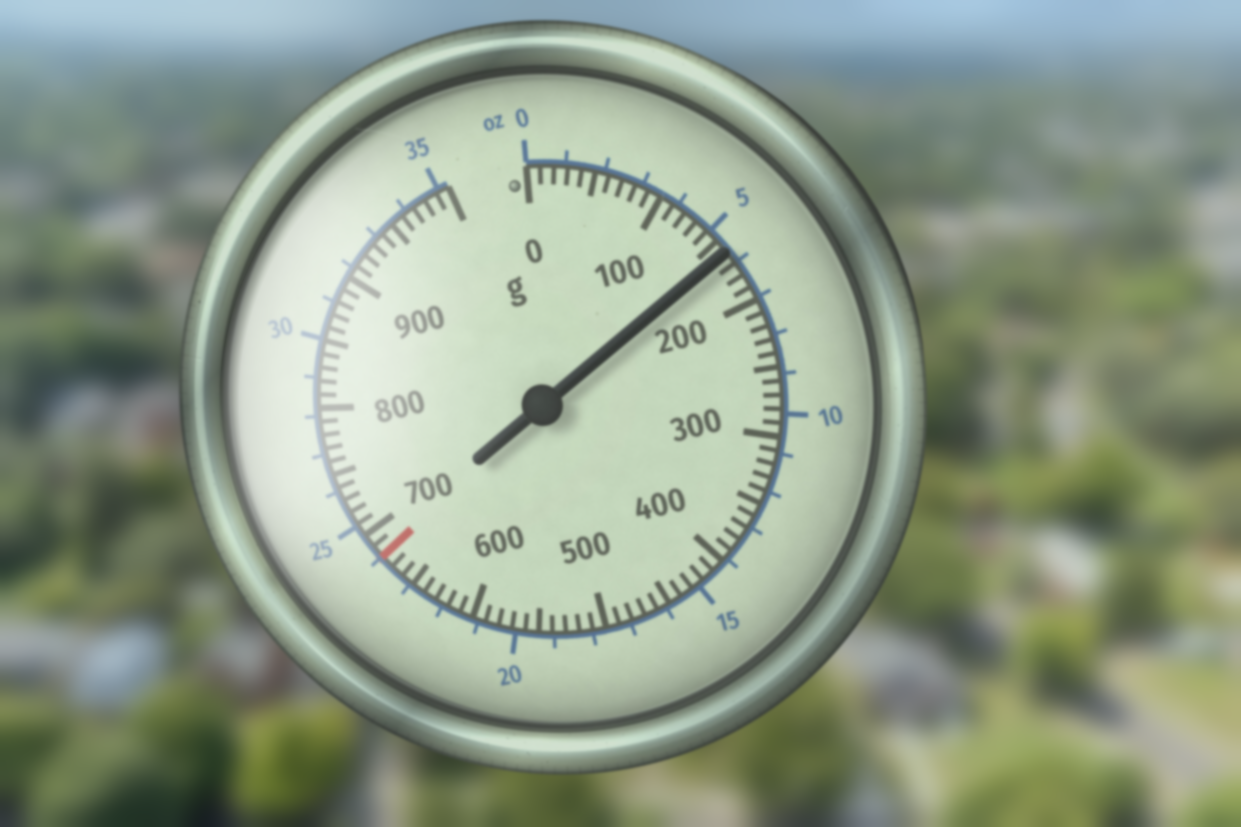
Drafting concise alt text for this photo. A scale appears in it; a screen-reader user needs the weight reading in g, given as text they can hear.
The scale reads 160 g
